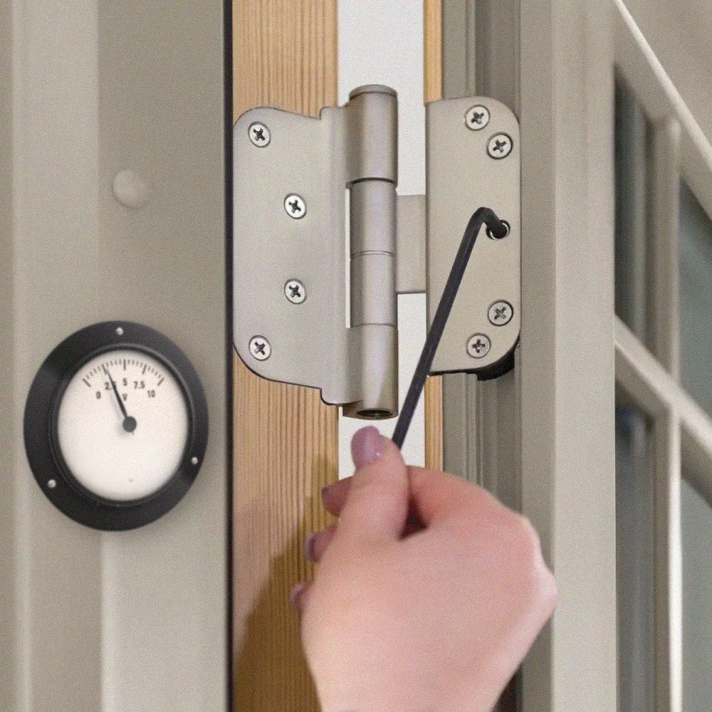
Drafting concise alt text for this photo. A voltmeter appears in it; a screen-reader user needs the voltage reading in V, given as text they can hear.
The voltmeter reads 2.5 V
